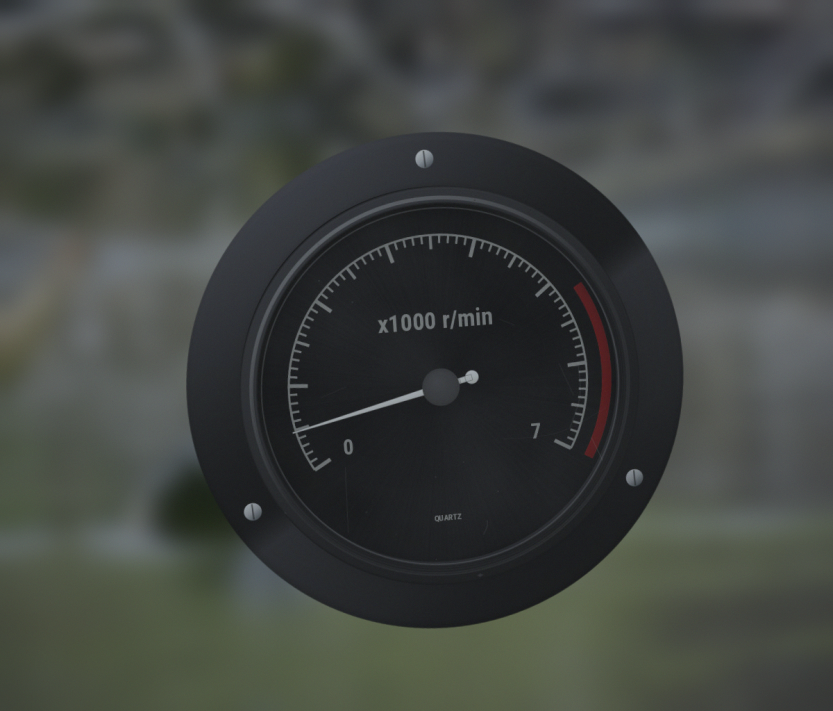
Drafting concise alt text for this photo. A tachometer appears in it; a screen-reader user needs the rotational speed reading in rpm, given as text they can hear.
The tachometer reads 500 rpm
